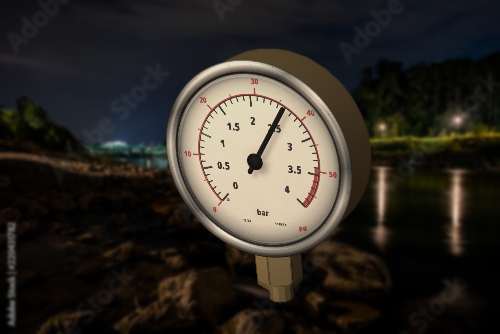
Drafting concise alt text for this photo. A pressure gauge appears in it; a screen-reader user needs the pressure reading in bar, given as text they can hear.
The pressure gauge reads 2.5 bar
